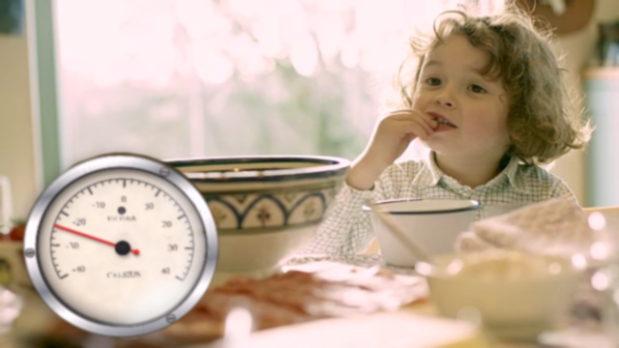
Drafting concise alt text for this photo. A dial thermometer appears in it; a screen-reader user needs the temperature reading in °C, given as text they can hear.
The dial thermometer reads -24 °C
